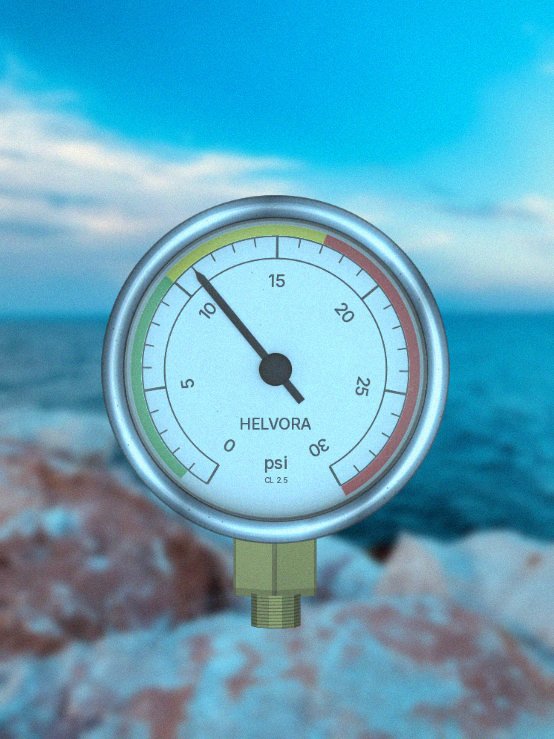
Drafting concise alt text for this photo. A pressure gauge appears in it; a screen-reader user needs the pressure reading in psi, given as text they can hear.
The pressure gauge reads 11 psi
